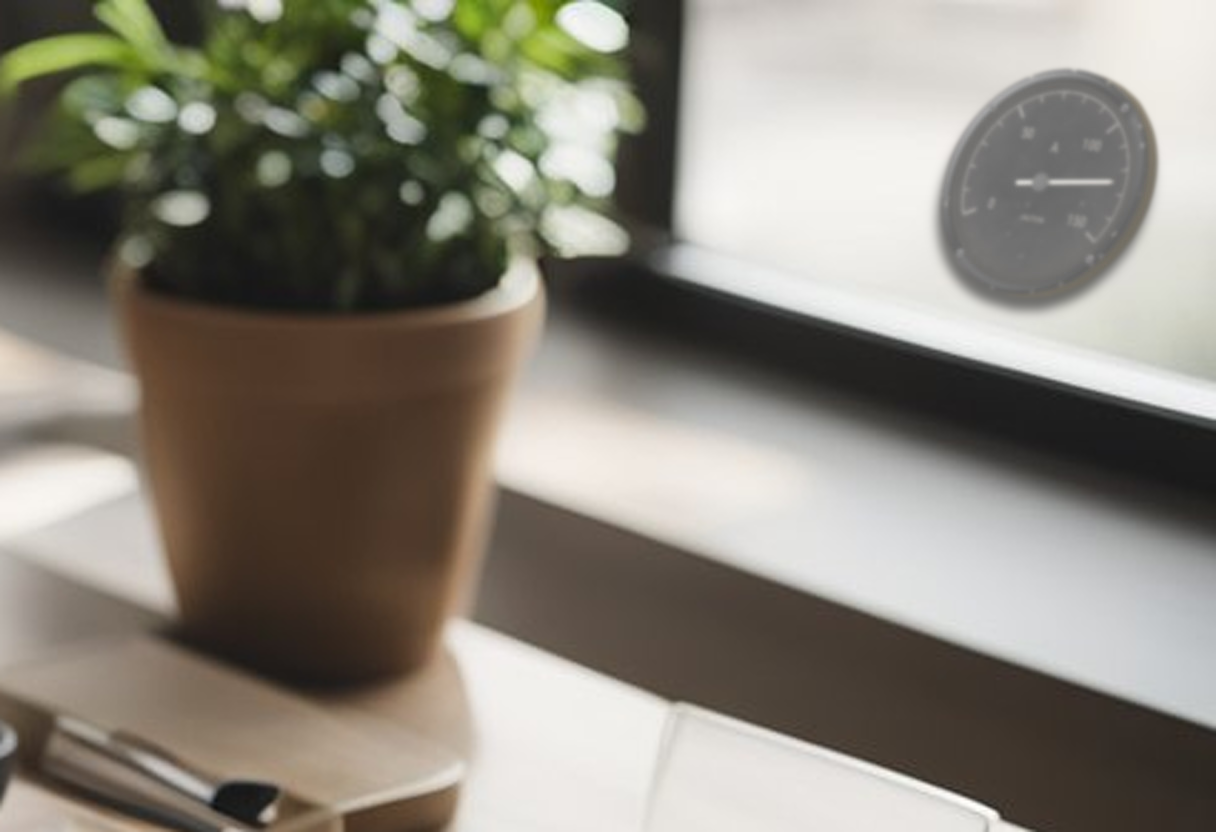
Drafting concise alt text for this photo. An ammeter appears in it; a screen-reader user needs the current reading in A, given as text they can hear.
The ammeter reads 125 A
